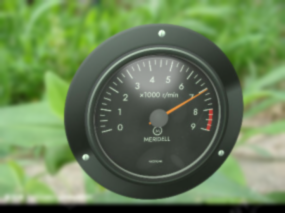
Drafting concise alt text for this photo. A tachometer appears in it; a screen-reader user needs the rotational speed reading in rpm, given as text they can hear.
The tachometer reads 7000 rpm
